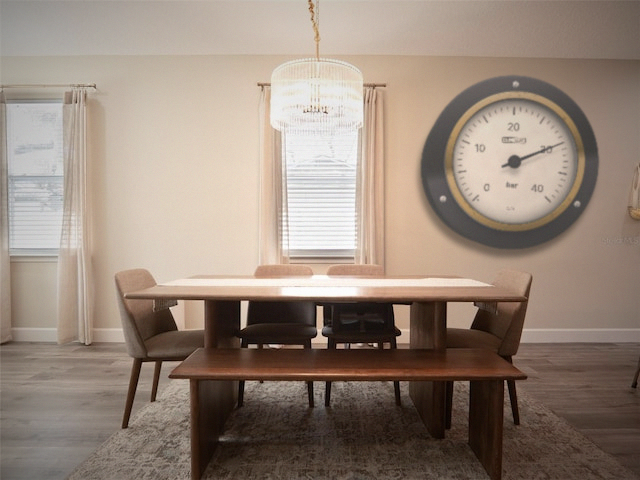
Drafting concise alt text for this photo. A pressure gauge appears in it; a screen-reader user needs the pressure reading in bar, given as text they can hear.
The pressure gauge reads 30 bar
